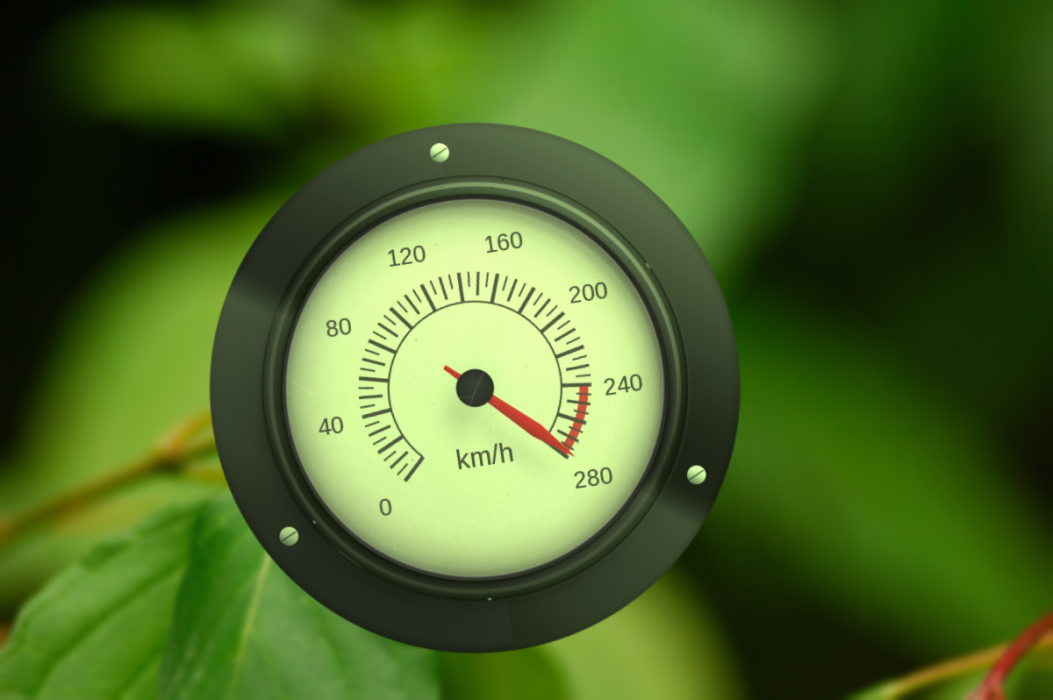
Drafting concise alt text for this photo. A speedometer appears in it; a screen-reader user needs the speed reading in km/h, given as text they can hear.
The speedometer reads 277.5 km/h
